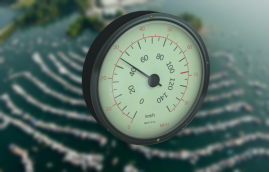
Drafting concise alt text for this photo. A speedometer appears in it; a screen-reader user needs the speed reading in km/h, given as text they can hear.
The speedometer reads 45 km/h
